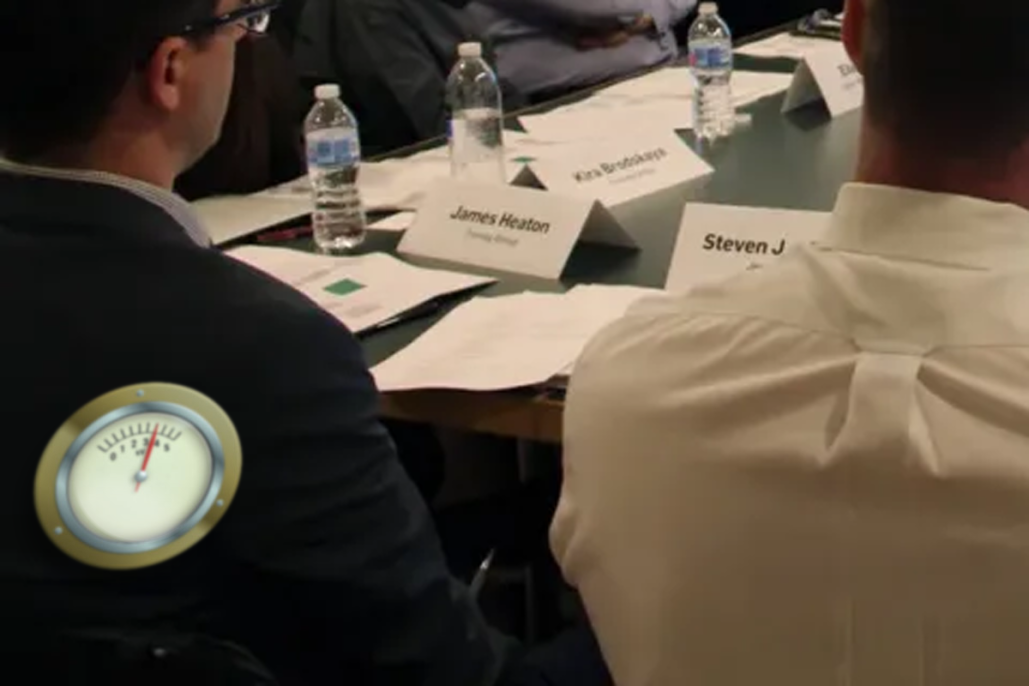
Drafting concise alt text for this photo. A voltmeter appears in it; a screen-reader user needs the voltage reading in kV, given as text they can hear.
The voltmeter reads 3.5 kV
